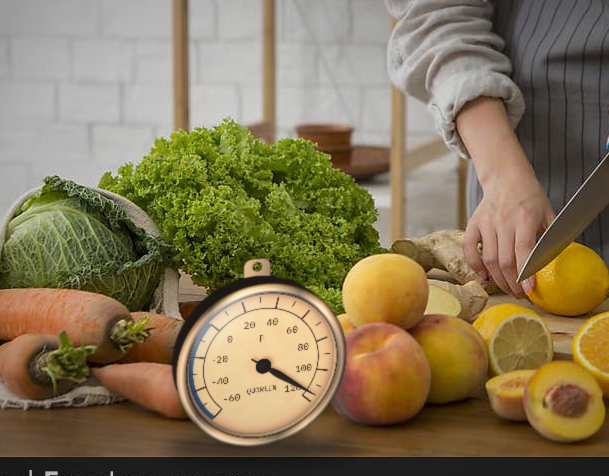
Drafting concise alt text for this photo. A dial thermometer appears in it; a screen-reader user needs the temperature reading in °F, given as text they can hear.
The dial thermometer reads 115 °F
